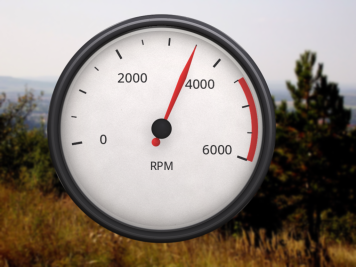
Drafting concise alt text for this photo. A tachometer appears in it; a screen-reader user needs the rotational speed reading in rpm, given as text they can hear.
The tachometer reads 3500 rpm
